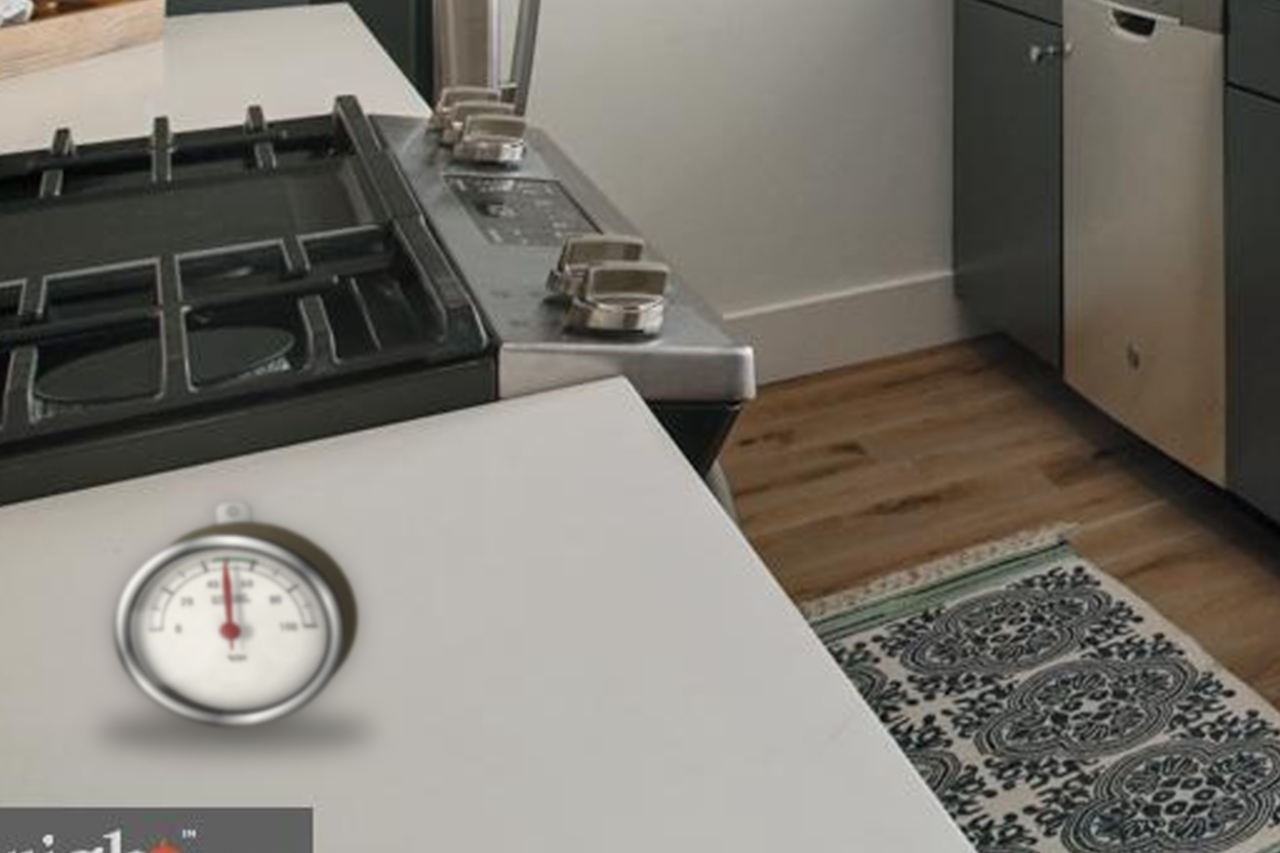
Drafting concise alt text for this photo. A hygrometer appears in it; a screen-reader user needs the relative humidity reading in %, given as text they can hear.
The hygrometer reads 50 %
